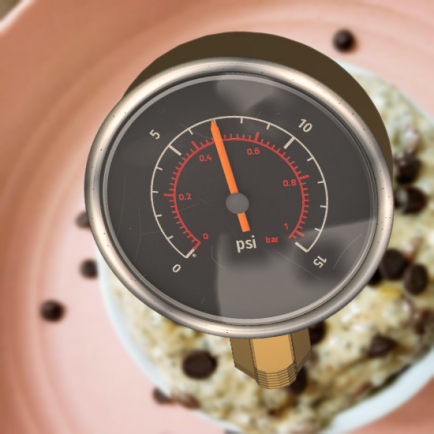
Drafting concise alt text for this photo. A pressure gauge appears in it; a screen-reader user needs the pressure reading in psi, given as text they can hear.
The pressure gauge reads 7 psi
